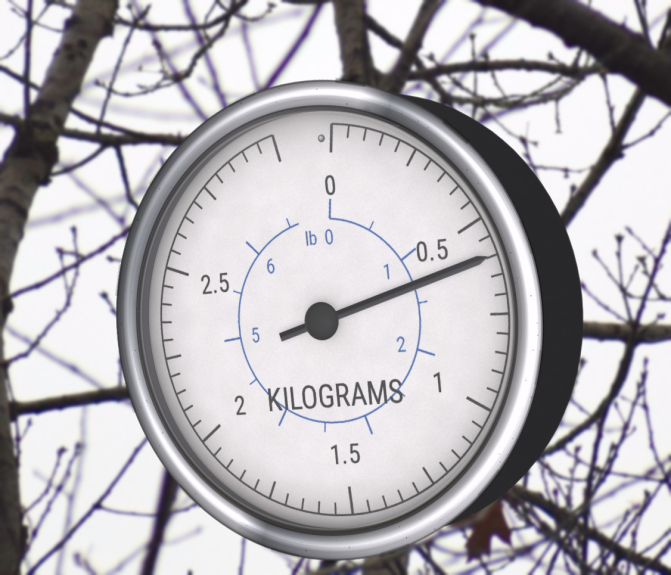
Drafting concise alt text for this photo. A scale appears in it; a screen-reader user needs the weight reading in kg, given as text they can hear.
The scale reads 0.6 kg
